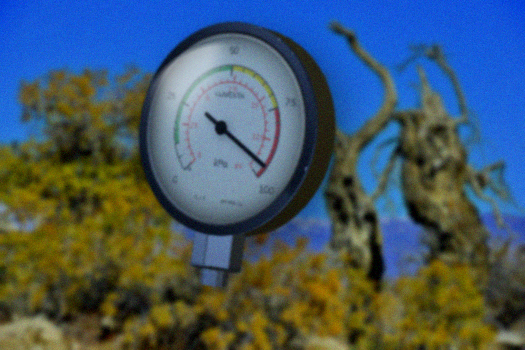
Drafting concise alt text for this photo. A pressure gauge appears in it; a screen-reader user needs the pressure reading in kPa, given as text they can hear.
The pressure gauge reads 95 kPa
